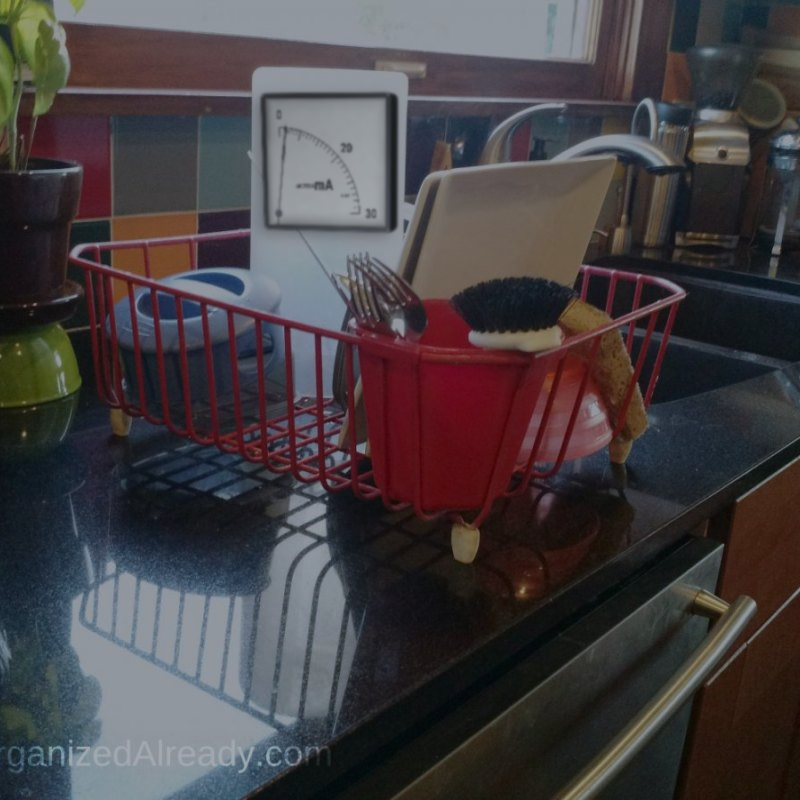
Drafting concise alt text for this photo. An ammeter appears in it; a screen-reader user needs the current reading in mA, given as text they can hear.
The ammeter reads 5 mA
